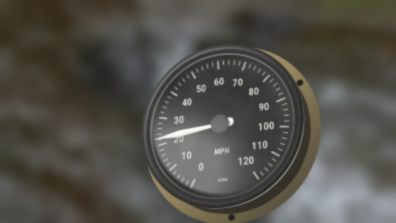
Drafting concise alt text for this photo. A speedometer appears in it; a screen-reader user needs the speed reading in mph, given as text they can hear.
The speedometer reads 22 mph
